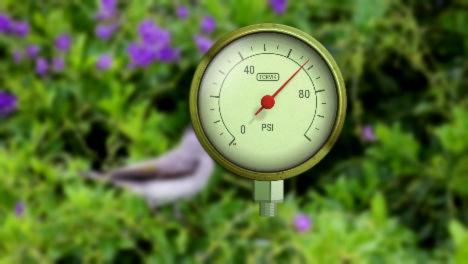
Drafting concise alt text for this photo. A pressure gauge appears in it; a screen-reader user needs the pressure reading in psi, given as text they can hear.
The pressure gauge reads 67.5 psi
